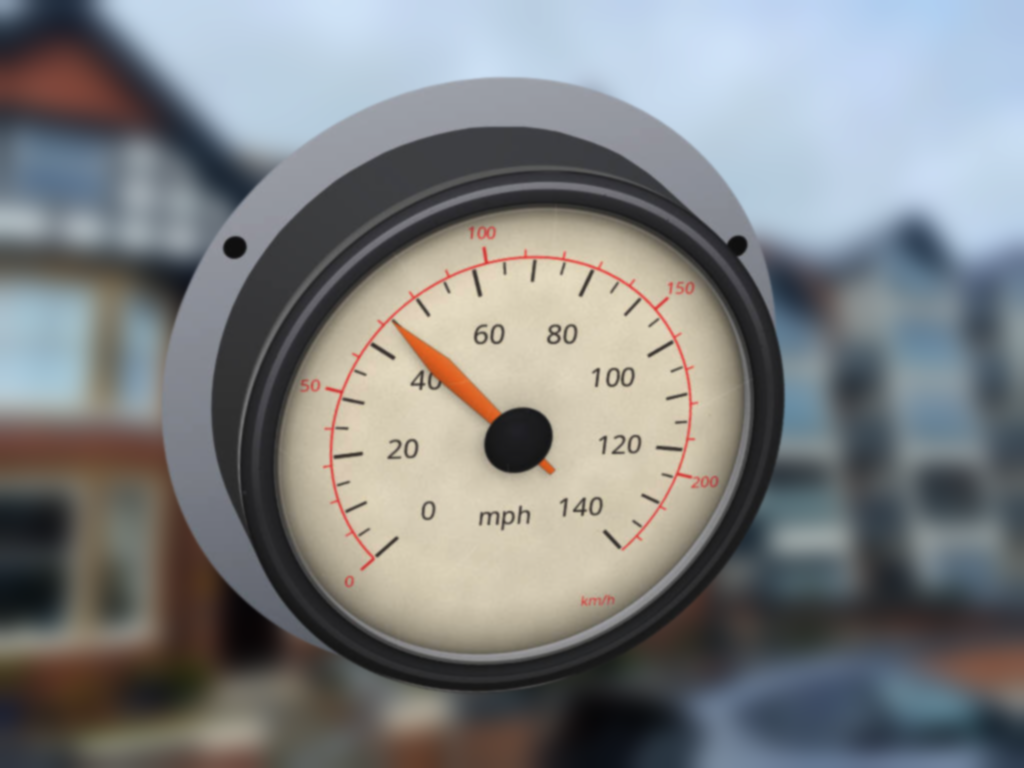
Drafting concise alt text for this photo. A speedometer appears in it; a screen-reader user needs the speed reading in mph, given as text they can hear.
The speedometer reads 45 mph
